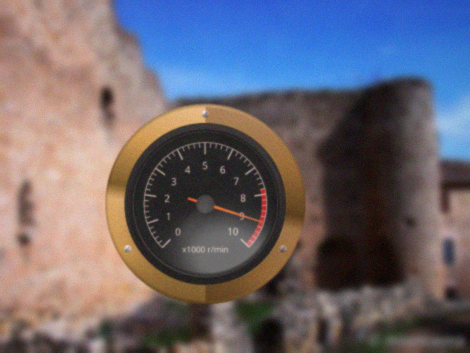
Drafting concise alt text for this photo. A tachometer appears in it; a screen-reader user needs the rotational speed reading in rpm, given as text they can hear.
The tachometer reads 9000 rpm
